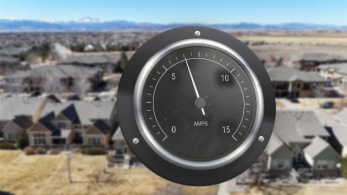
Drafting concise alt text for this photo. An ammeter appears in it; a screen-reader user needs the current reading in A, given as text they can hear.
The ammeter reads 6.5 A
